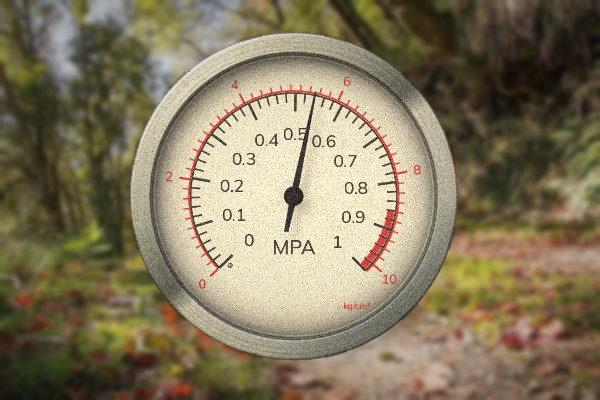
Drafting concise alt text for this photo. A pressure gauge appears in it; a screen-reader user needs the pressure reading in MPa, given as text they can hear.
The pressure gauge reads 0.54 MPa
